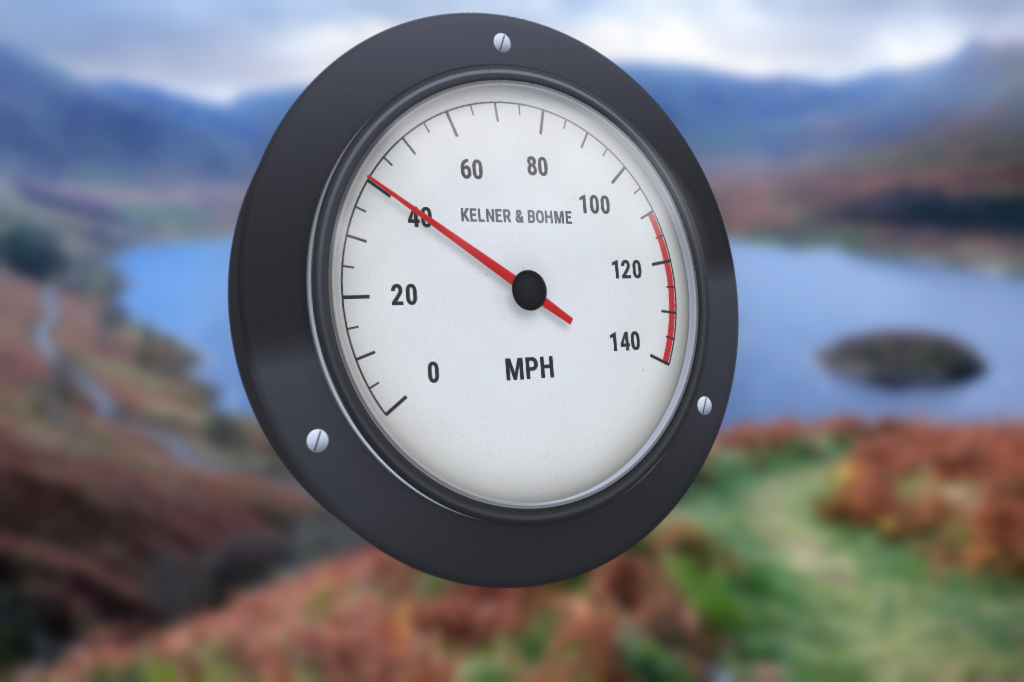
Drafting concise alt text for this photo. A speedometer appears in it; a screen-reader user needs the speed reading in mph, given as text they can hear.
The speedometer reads 40 mph
